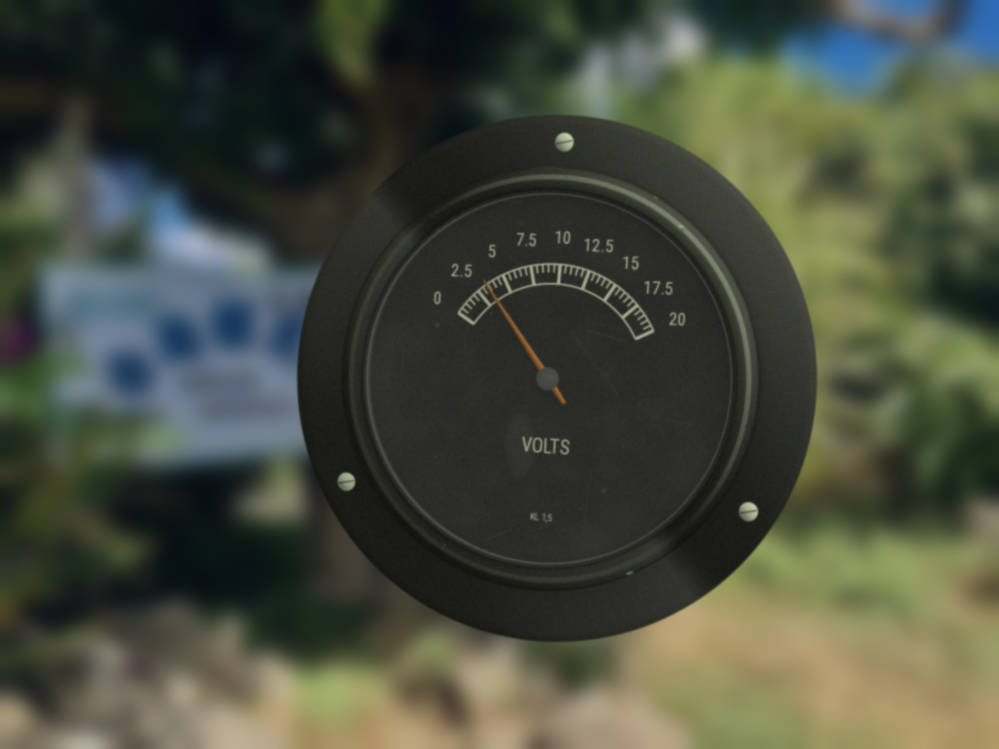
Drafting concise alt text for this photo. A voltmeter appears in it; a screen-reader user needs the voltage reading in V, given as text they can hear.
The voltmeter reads 3.5 V
